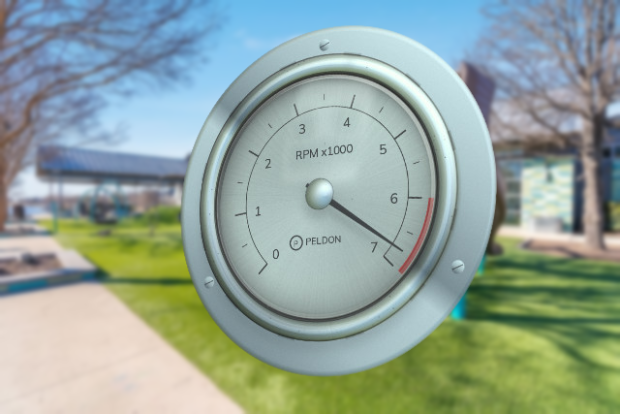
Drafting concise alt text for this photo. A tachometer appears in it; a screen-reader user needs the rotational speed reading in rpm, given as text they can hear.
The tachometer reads 6750 rpm
